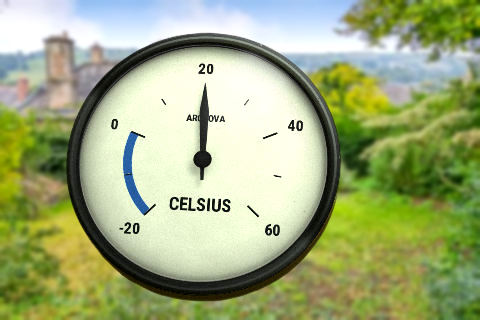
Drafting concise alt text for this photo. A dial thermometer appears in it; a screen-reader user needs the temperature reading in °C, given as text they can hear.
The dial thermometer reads 20 °C
